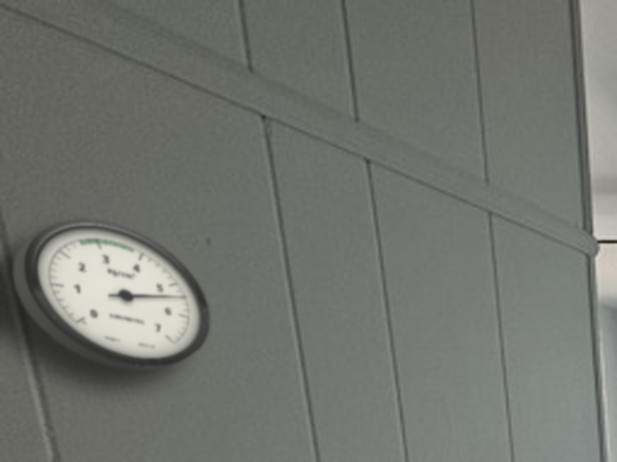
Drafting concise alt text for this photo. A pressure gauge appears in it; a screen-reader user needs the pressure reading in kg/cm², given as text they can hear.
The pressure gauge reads 5.4 kg/cm²
